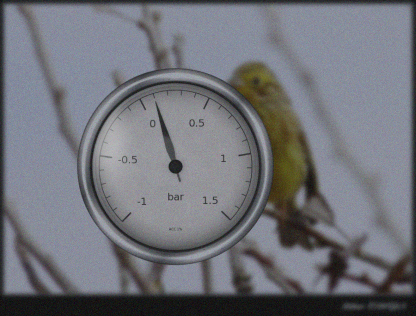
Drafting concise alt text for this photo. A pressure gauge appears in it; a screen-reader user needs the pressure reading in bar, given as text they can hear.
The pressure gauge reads 0.1 bar
